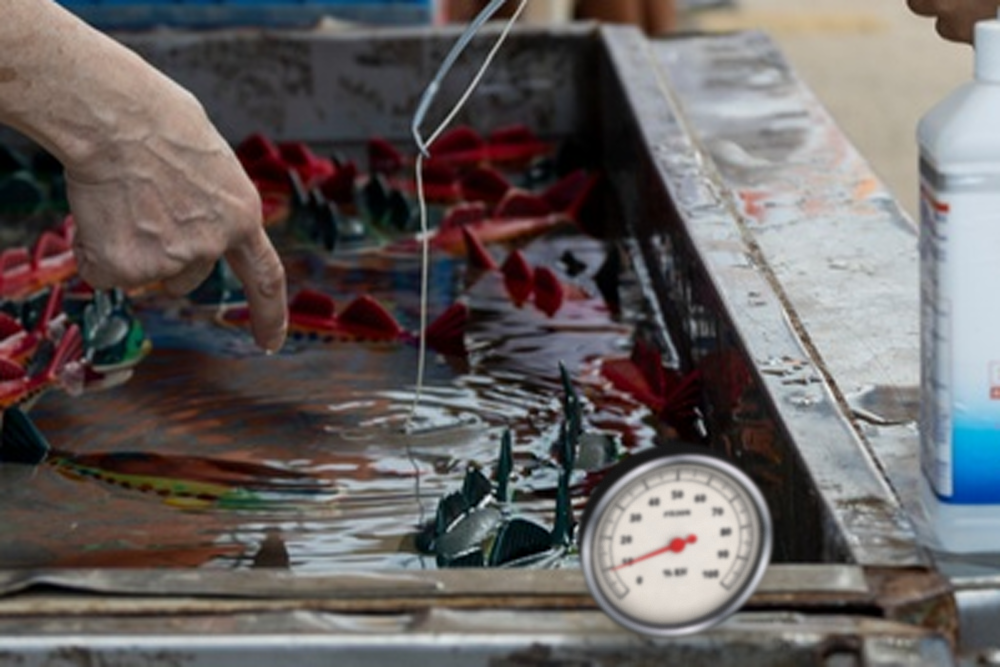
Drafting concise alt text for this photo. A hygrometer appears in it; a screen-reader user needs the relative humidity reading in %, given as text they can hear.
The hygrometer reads 10 %
